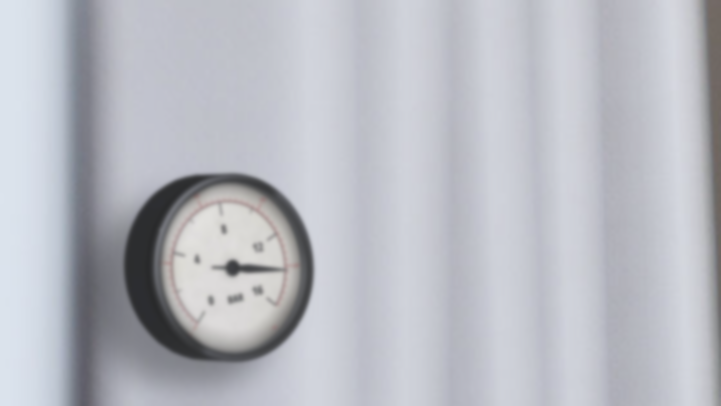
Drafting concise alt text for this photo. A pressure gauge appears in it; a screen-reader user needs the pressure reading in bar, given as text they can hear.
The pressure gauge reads 14 bar
